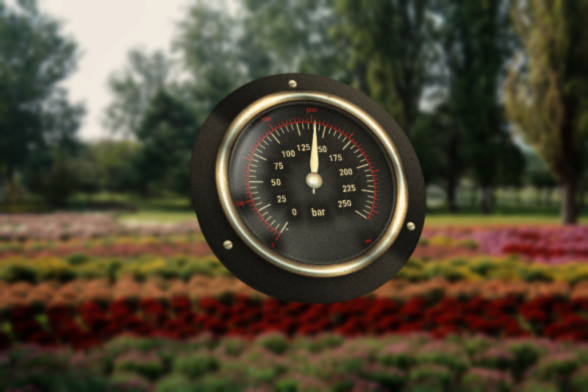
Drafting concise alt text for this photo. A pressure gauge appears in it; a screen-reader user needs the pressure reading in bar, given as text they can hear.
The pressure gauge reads 140 bar
